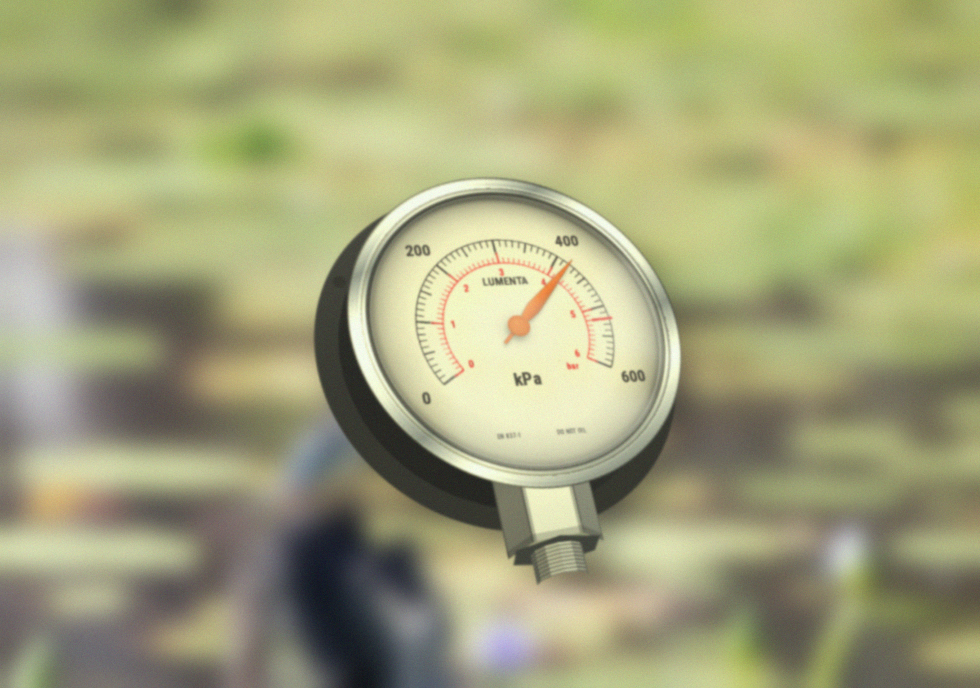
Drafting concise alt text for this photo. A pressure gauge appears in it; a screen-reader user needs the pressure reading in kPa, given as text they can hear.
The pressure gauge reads 420 kPa
